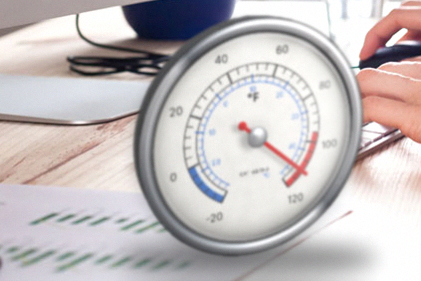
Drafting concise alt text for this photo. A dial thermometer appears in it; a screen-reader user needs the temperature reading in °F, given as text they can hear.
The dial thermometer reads 112 °F
